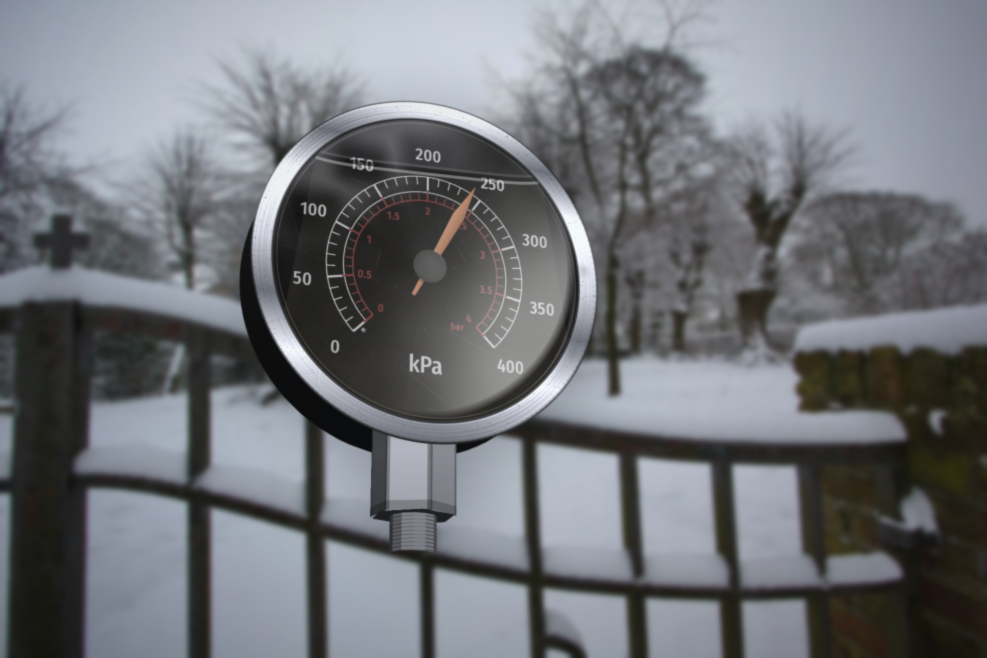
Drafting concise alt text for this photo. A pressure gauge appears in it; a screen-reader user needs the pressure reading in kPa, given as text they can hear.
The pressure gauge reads 240 kPa
